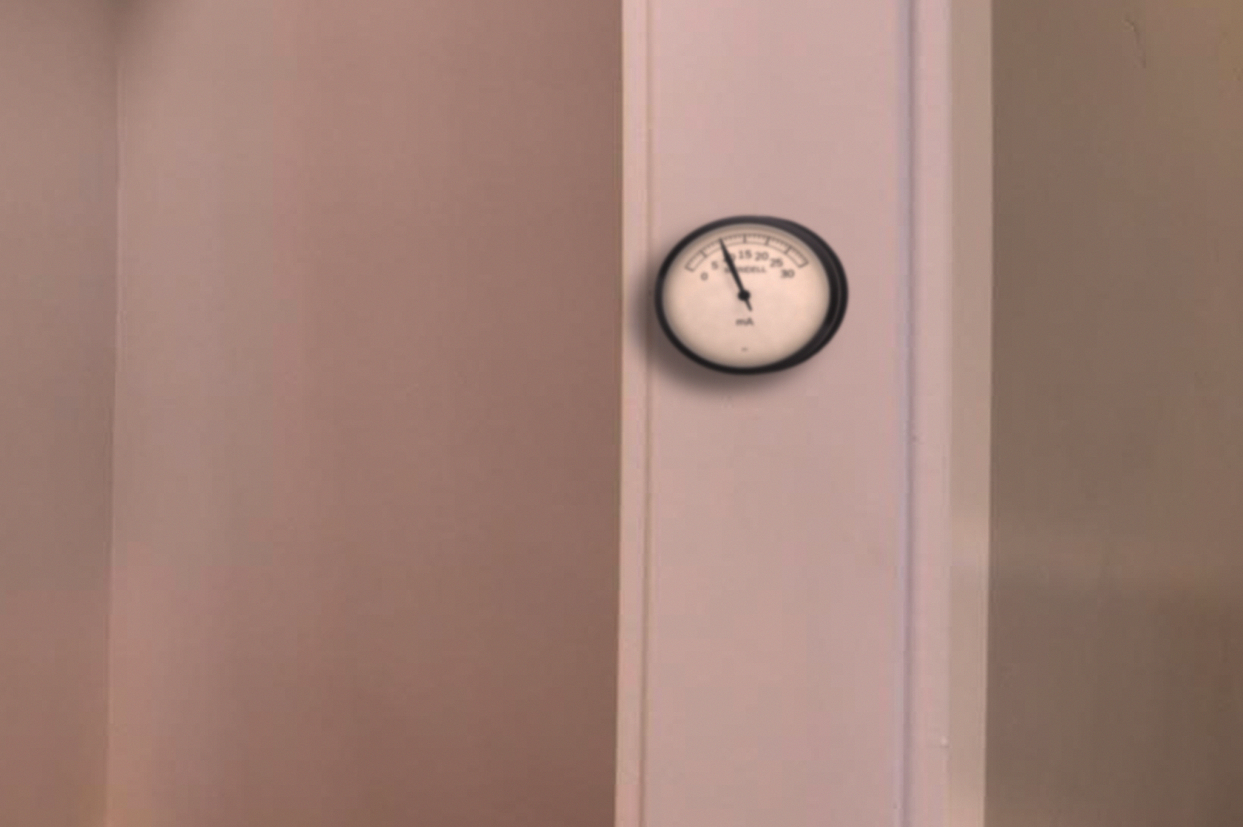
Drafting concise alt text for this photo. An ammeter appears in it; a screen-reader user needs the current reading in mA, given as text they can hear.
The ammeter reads 10 mA
